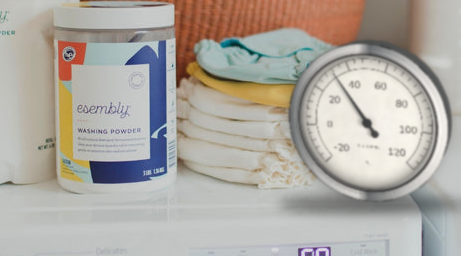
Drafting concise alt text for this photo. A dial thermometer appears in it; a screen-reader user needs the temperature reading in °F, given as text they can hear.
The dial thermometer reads 32 °F
